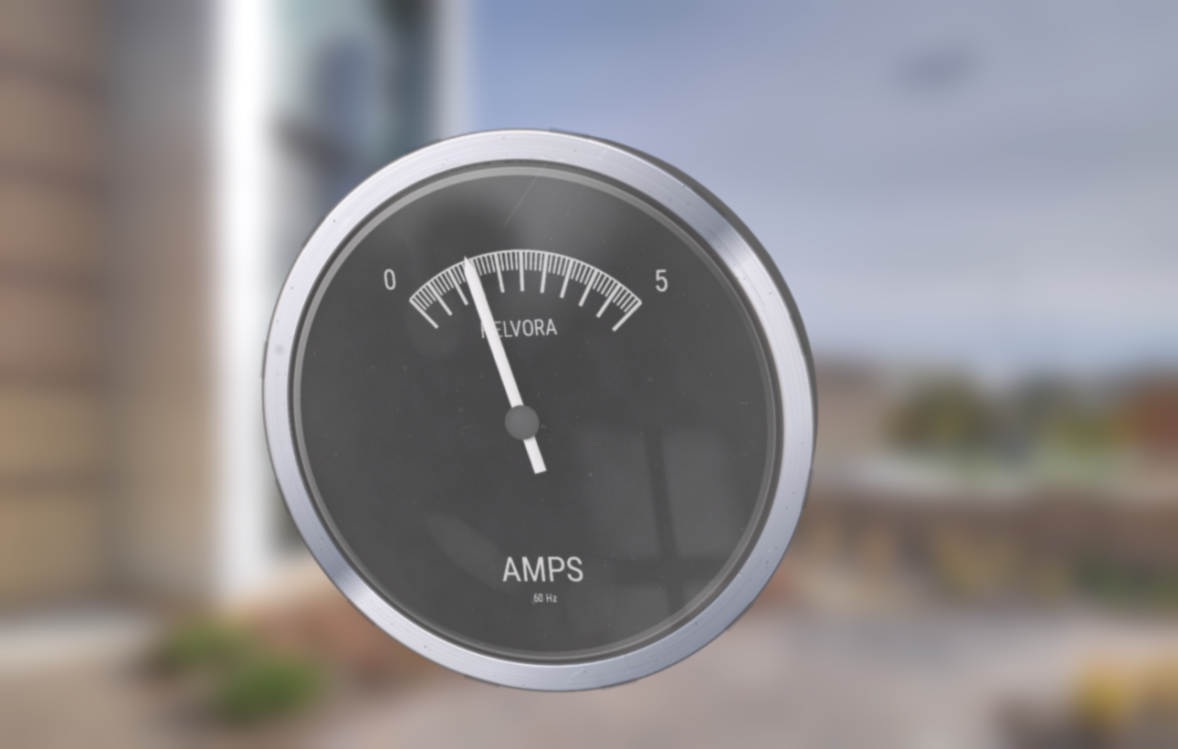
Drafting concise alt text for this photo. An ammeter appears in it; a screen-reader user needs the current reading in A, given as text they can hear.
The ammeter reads 1.5 A
